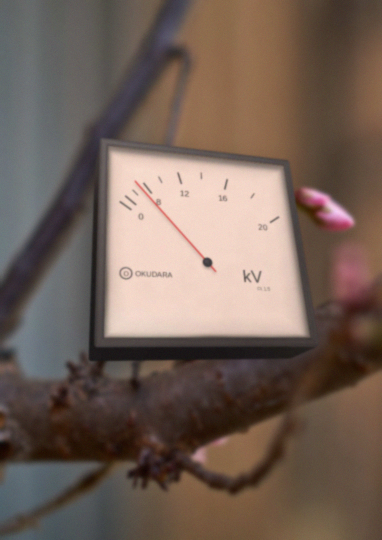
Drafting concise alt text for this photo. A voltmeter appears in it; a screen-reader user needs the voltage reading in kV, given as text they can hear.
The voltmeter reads 7 kV
